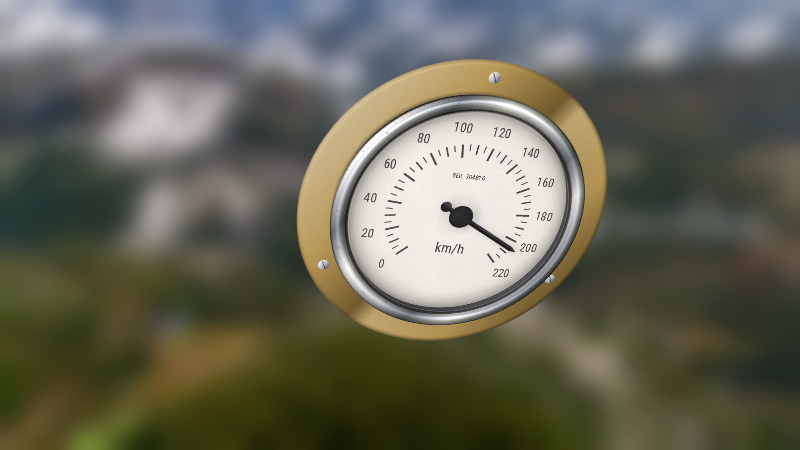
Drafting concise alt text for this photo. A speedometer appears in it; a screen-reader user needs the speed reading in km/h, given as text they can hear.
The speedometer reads 205 km/h
